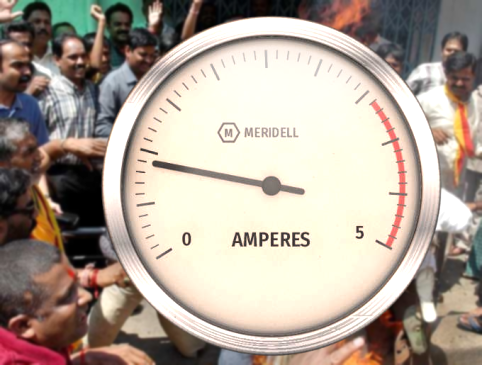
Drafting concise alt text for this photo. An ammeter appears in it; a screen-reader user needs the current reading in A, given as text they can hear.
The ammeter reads 0.9 A
